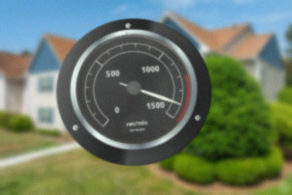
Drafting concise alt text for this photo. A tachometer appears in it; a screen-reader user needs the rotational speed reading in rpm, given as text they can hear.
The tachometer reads 1400 rpm
